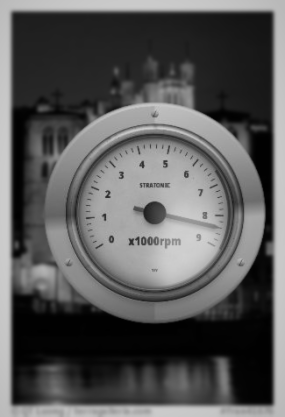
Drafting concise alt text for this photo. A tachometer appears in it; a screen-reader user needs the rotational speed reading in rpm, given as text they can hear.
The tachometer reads 8400 rpm
